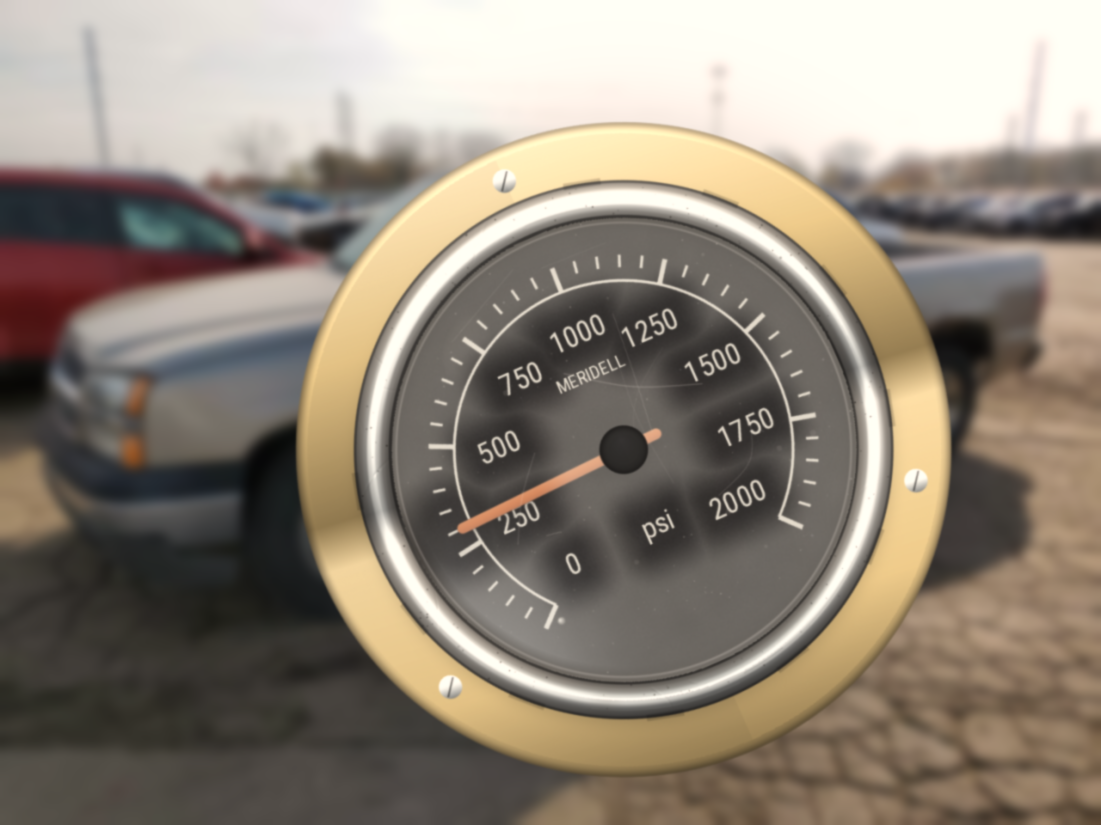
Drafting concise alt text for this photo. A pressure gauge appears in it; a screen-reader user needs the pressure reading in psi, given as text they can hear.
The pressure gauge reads 300 psi
